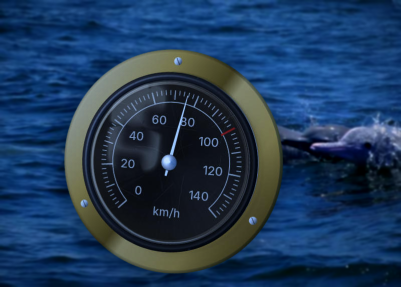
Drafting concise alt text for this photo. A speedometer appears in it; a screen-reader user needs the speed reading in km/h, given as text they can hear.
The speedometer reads 76 km/h
